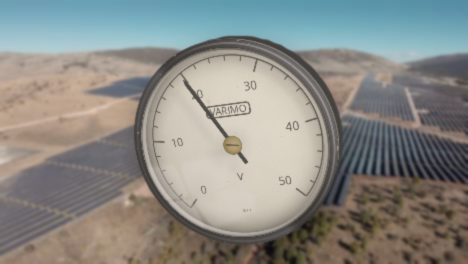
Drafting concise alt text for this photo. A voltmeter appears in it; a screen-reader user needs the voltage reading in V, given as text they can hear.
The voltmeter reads 20 V
